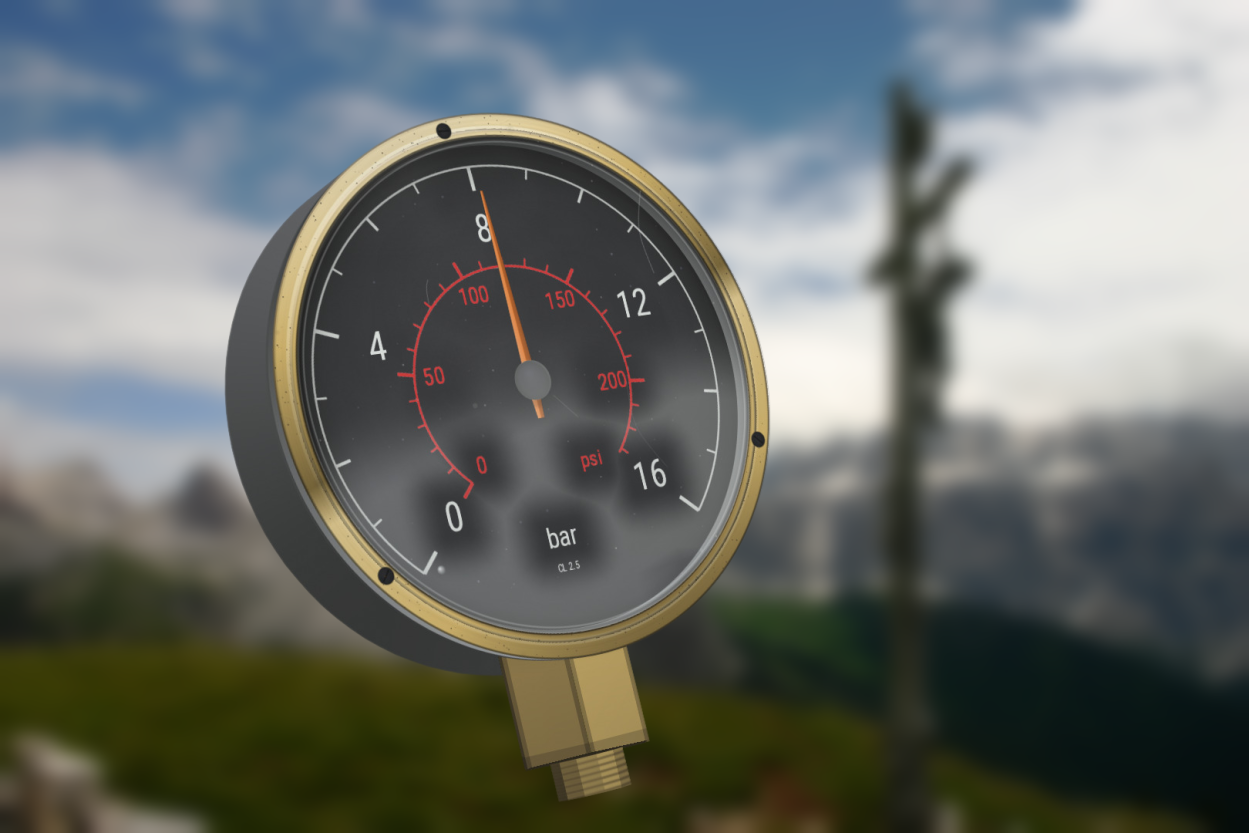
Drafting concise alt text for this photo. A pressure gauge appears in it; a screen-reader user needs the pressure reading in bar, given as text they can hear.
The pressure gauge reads 8 bar
